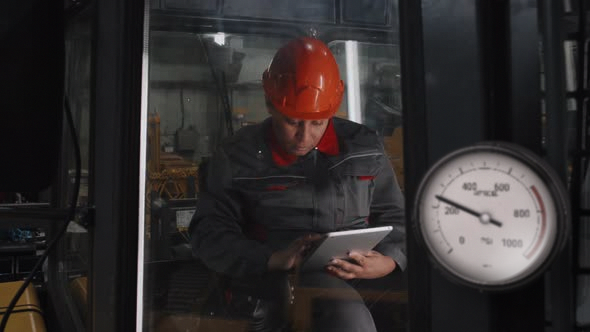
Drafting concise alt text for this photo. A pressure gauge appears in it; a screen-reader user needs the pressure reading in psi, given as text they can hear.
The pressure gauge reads 250 psi
